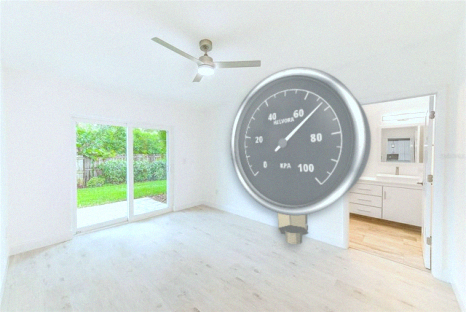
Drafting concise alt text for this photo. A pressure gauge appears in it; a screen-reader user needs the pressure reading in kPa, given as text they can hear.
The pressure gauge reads 67.5 kPa
